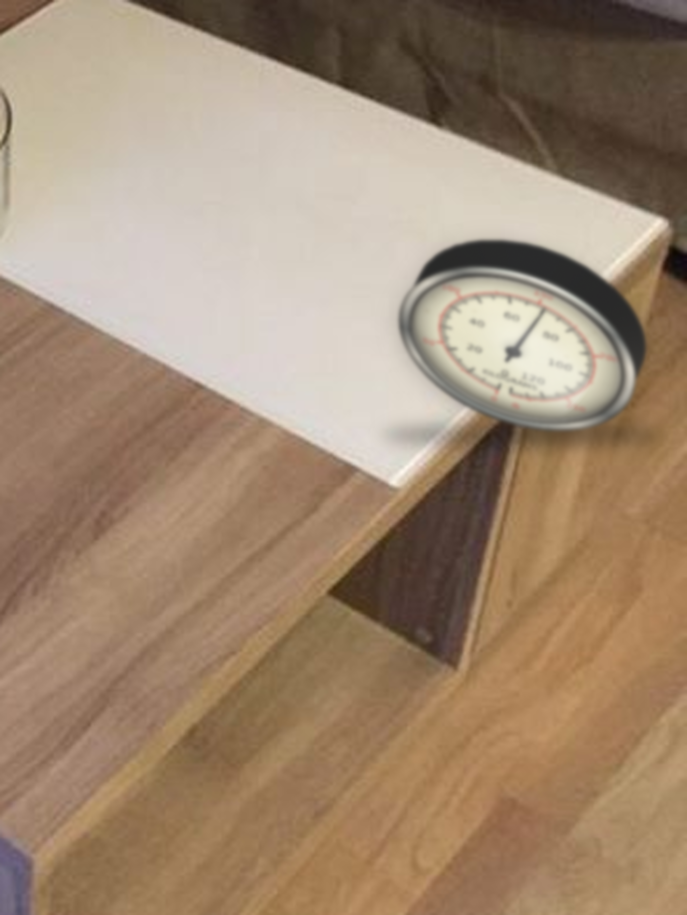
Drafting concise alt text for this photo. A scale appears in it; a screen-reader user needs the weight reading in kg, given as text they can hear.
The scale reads 70 kg
